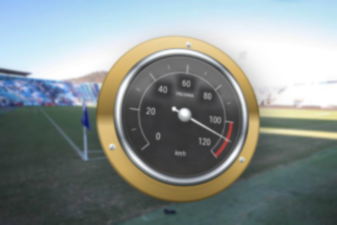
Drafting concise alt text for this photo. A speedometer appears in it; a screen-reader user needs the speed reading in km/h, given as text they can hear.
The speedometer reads 110 km/h
